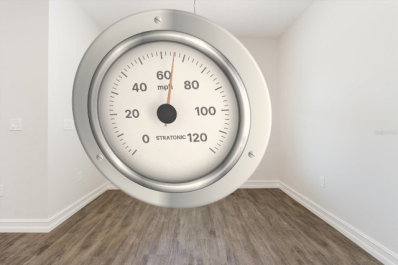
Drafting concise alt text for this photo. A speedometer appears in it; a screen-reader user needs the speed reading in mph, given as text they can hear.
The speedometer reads 66 mph
